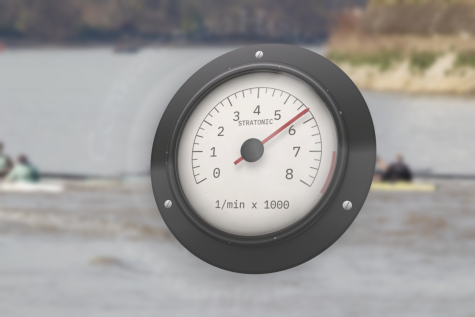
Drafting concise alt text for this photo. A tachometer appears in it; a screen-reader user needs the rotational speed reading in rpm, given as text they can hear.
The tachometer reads 5750 rpm
